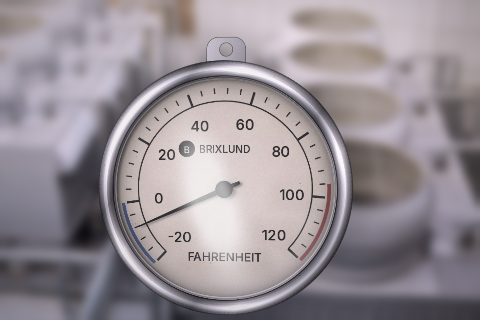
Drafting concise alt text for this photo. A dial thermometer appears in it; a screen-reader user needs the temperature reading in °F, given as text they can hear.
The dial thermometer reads -8 °F
